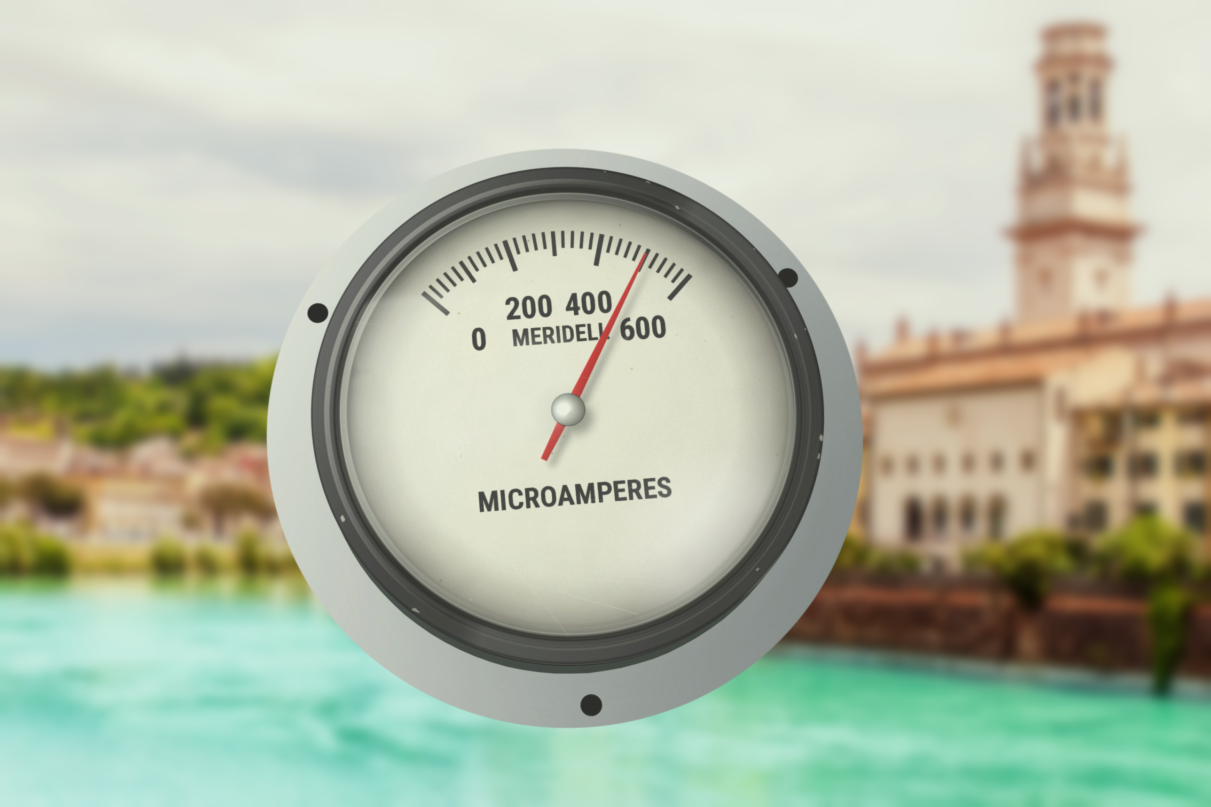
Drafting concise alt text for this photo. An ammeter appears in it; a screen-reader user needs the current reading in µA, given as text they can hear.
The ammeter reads 500 µA
